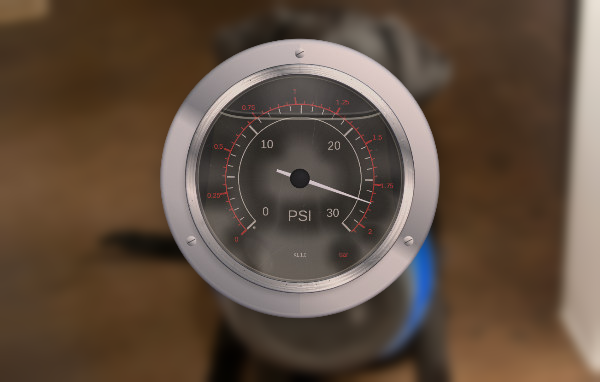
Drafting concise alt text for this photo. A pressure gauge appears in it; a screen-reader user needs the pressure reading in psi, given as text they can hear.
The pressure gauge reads 27 psi
